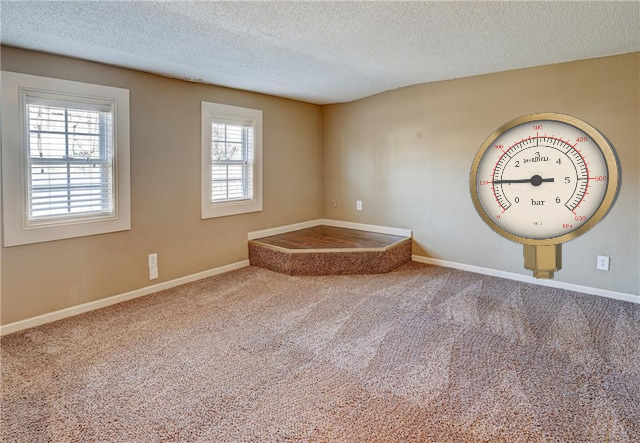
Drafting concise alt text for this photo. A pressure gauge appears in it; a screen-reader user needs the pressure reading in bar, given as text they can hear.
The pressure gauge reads 1 bar
